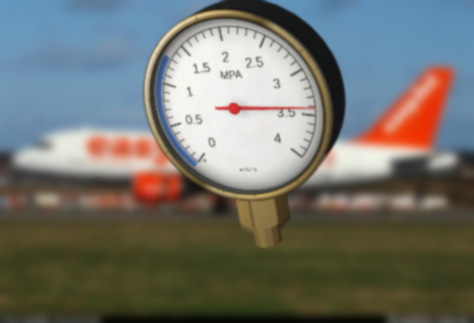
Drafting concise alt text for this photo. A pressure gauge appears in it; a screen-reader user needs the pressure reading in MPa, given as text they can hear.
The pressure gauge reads 3.4 MPa
